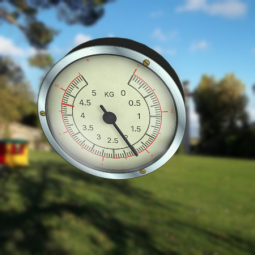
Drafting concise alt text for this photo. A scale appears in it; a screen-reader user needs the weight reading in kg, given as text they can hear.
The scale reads 2 kg
